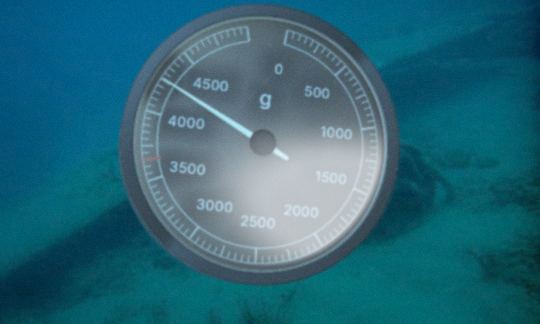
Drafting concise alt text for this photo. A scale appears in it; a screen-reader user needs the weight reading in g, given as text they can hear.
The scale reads 4250 g
